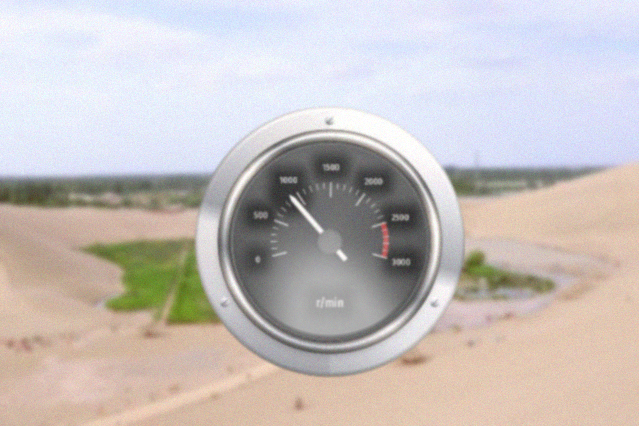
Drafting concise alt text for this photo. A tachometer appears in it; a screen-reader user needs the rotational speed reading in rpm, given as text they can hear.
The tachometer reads 900 rpm
